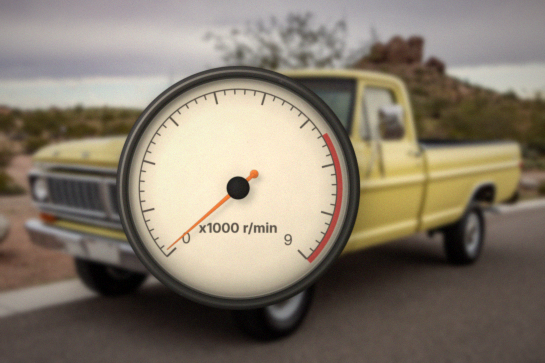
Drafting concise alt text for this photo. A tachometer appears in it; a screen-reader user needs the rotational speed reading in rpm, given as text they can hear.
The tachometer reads 100 rpm
